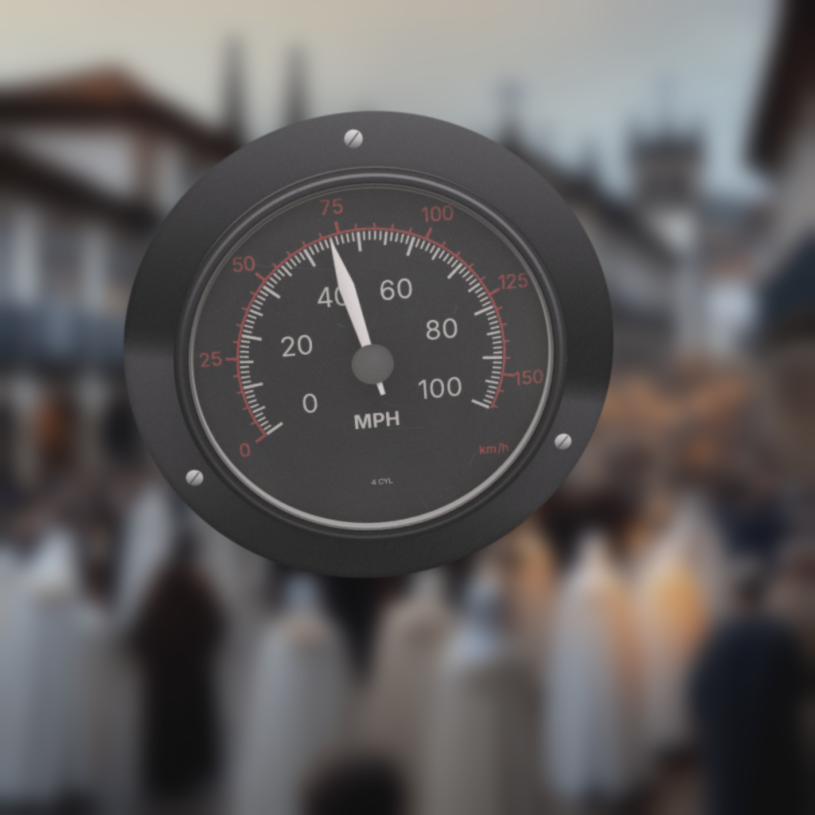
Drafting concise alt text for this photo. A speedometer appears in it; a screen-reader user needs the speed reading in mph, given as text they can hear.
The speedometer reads 45 mph
